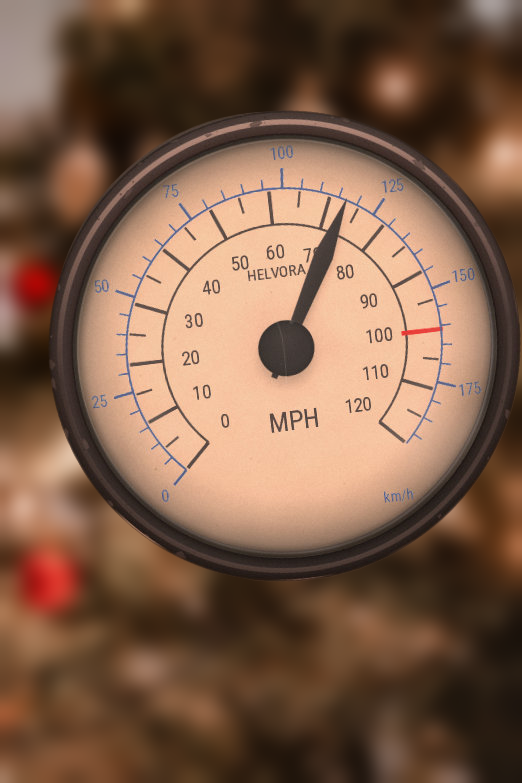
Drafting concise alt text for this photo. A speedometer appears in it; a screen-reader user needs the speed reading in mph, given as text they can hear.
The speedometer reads 72.5 mph
